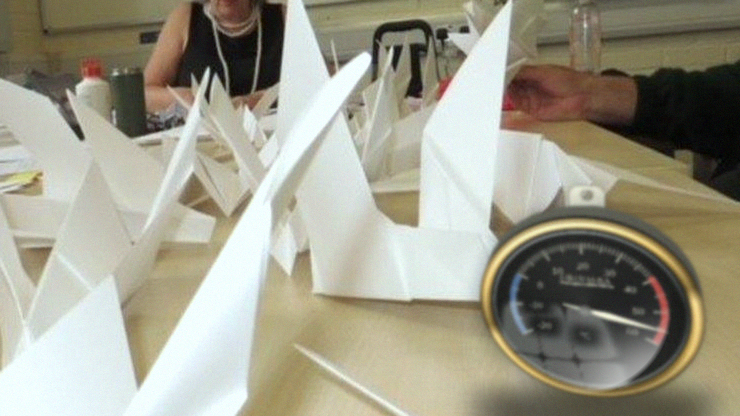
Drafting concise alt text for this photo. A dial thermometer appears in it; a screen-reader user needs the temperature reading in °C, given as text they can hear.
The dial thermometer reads 55 °C
